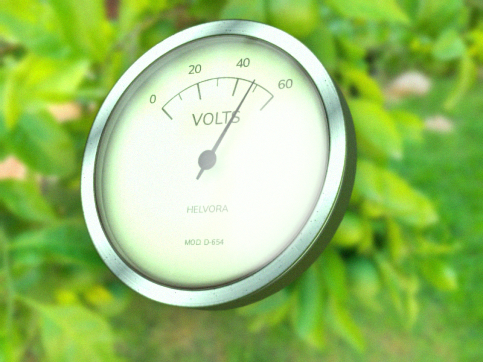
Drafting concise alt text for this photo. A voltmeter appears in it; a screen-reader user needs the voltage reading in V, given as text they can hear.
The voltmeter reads 50 V
